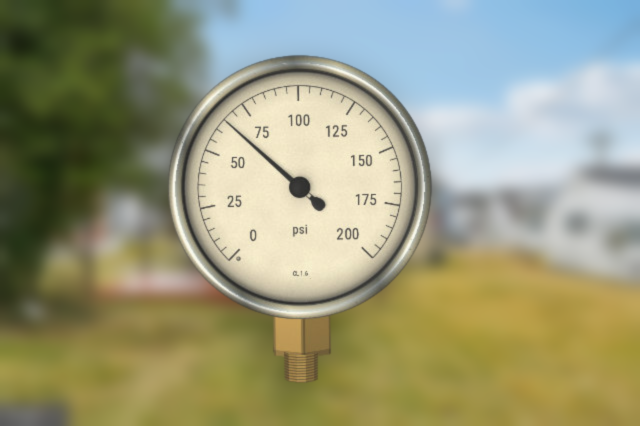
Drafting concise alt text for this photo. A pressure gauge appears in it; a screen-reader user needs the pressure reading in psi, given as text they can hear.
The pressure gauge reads 65 psi
